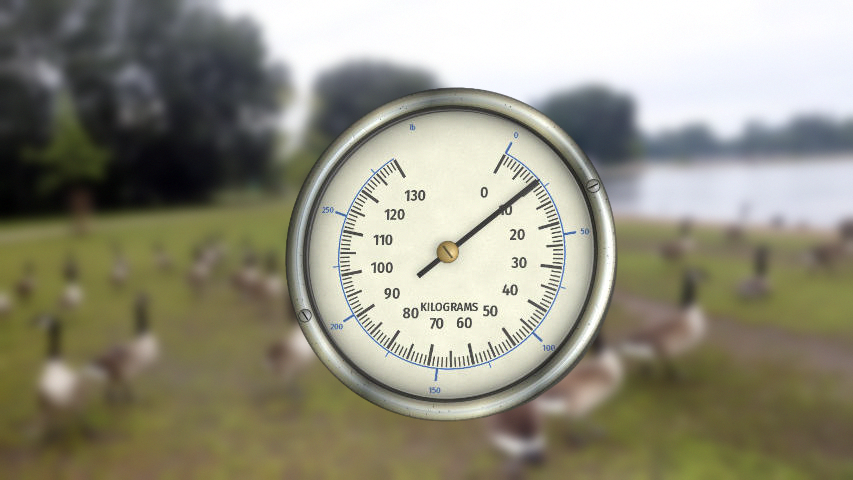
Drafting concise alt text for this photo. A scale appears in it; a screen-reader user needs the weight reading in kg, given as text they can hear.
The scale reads 10 kg
